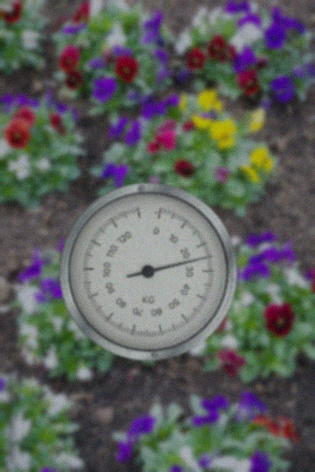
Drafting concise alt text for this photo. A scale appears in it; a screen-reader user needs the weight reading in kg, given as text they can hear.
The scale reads 25 kg
